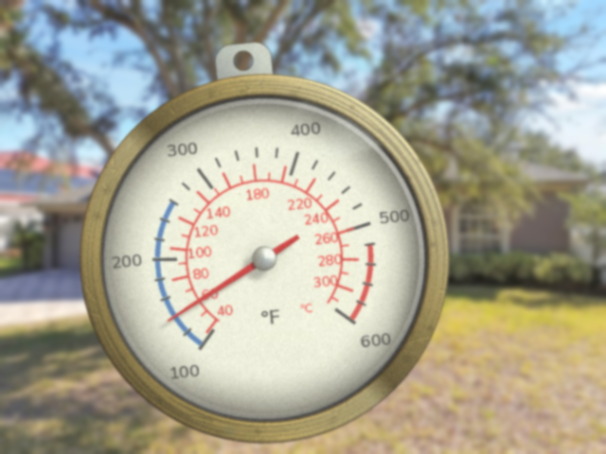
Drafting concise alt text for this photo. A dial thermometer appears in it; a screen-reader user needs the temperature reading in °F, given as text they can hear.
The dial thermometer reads 140 °F
